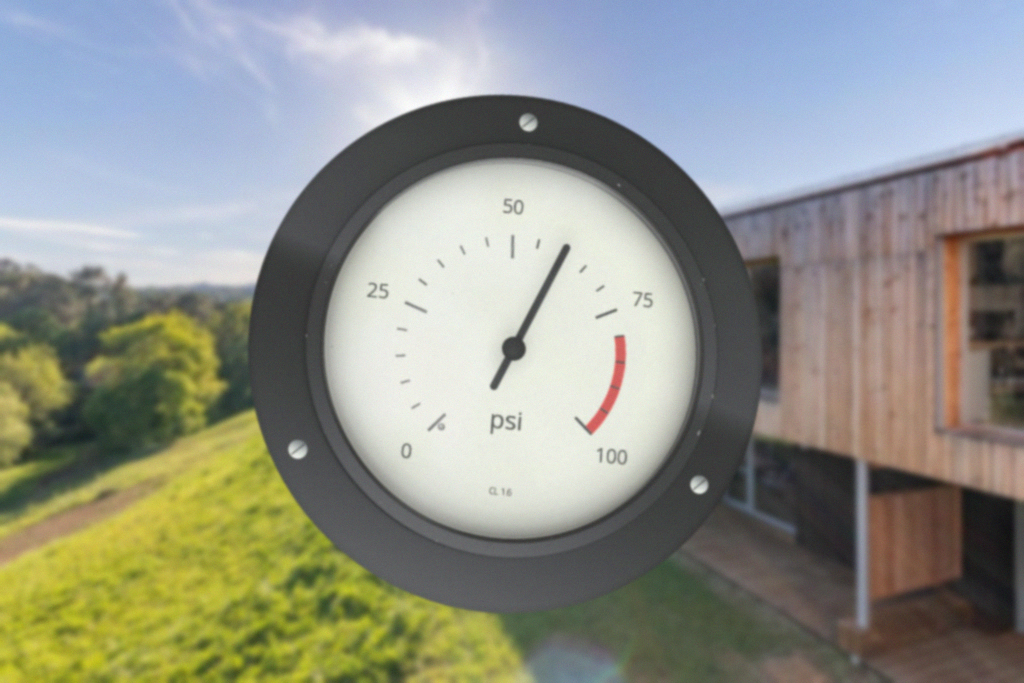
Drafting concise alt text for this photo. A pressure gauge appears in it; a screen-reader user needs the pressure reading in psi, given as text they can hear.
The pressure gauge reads 60 psi
